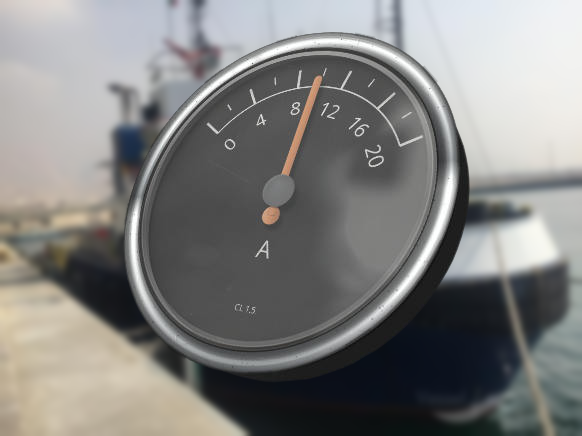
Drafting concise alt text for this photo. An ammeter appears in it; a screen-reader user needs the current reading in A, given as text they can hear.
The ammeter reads 10 A
